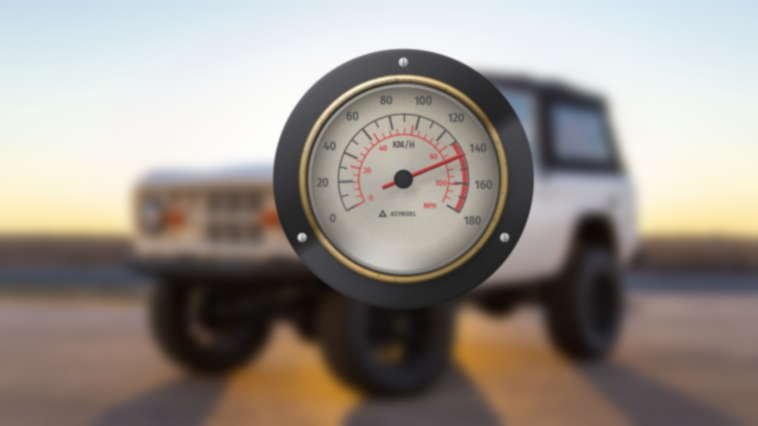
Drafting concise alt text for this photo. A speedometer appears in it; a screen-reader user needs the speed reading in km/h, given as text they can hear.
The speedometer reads 140 km/h
